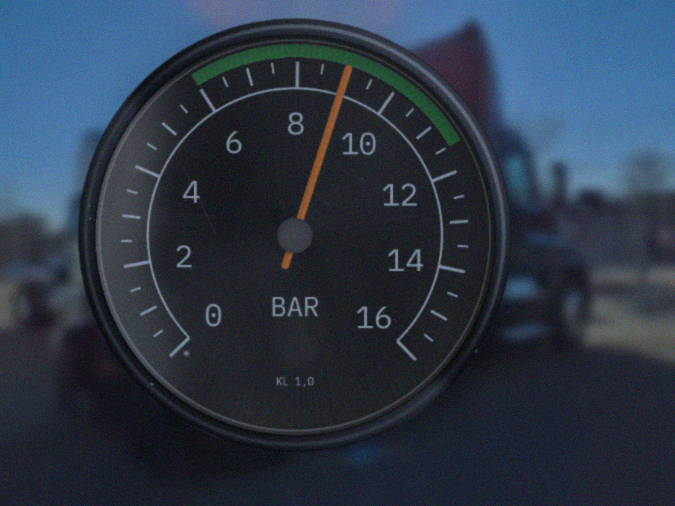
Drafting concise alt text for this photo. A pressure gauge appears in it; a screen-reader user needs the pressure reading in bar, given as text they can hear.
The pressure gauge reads 9 bar
